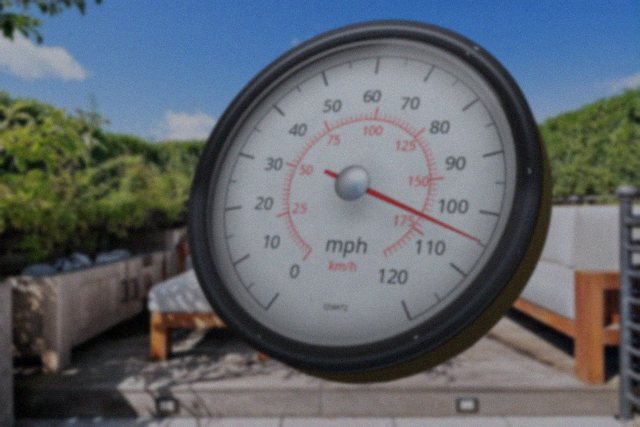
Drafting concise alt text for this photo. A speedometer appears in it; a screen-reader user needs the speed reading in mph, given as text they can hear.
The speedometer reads 105 mph
